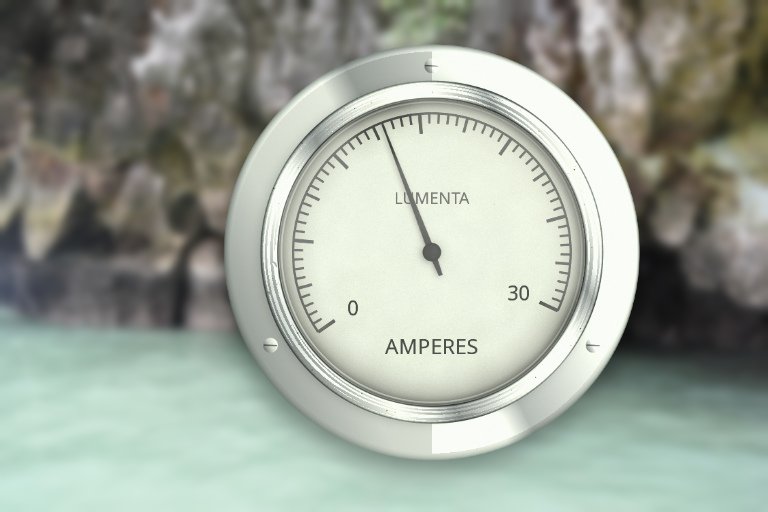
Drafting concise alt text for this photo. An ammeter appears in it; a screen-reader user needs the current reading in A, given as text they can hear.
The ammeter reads 13 A
